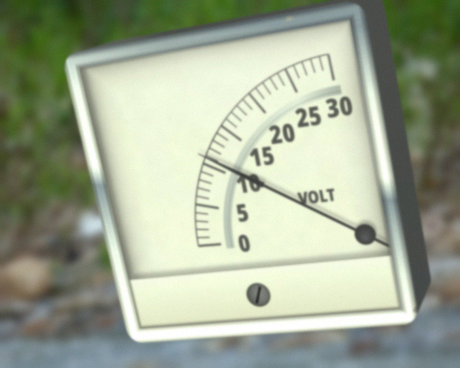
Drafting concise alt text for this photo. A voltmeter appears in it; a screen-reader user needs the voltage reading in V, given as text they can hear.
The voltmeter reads 11 V
